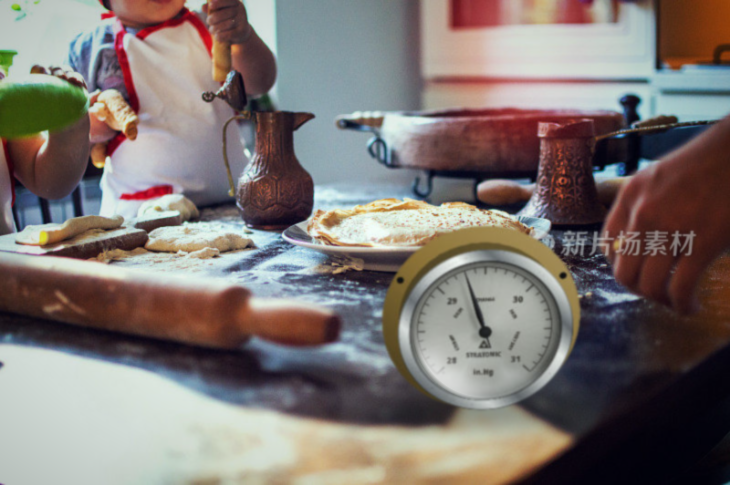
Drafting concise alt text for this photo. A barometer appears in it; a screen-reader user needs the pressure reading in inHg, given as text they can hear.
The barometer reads 29.3 inHg
